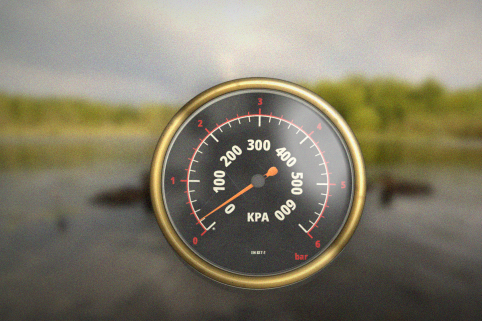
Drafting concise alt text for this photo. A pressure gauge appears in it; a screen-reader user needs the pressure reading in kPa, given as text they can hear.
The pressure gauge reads 20 kPa
